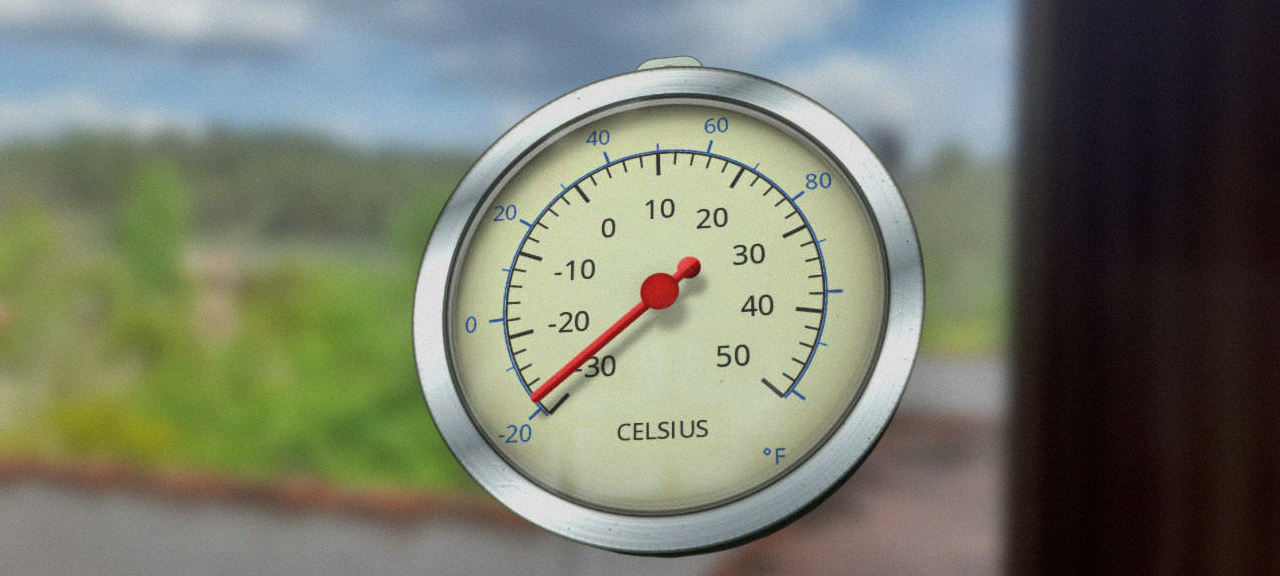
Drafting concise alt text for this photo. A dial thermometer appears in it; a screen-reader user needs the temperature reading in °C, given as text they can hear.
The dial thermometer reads -28 °C
